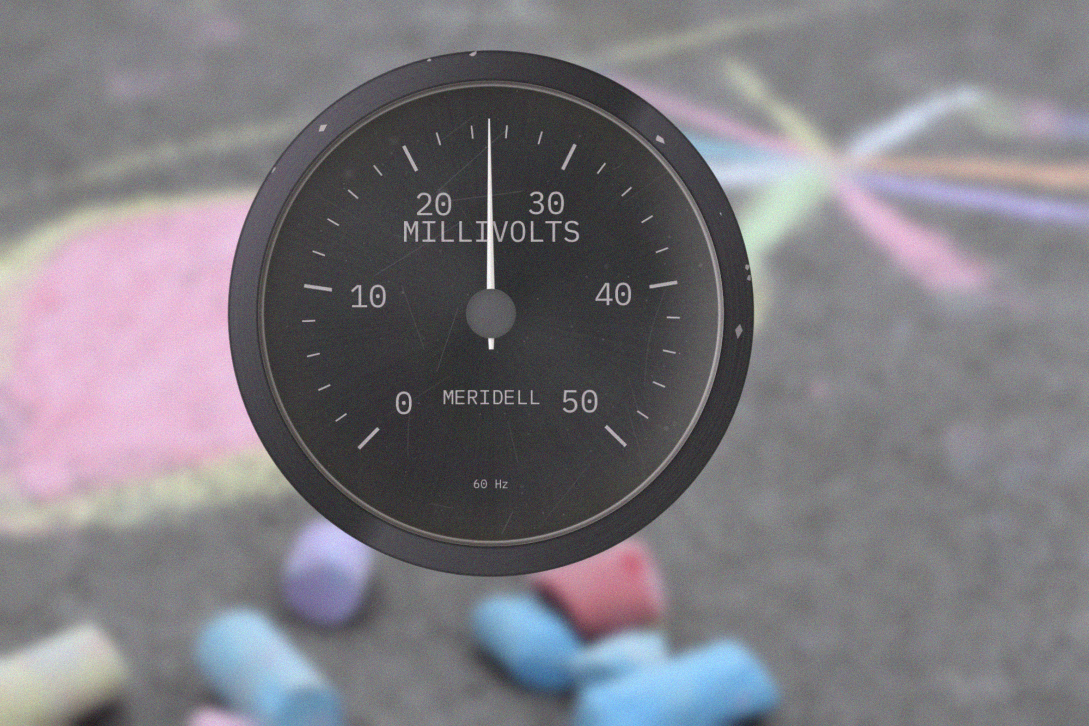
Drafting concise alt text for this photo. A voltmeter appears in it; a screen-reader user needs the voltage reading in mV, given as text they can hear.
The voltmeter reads 25 mV
